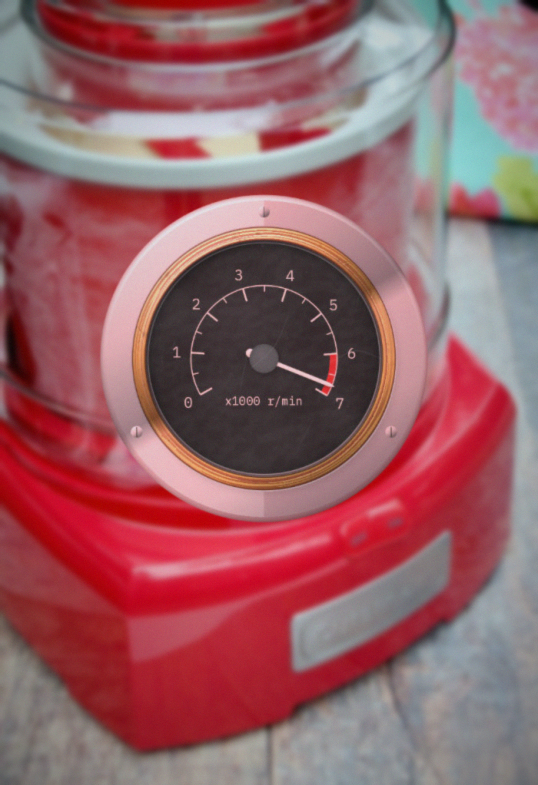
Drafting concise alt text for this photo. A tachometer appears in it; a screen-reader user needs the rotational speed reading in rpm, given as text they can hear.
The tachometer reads 6750 rpm
